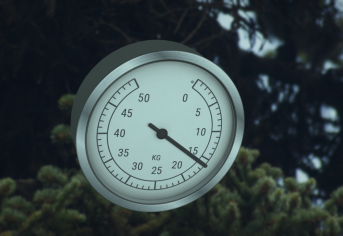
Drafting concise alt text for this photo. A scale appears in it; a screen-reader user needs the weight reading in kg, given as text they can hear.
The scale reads 16 kg
